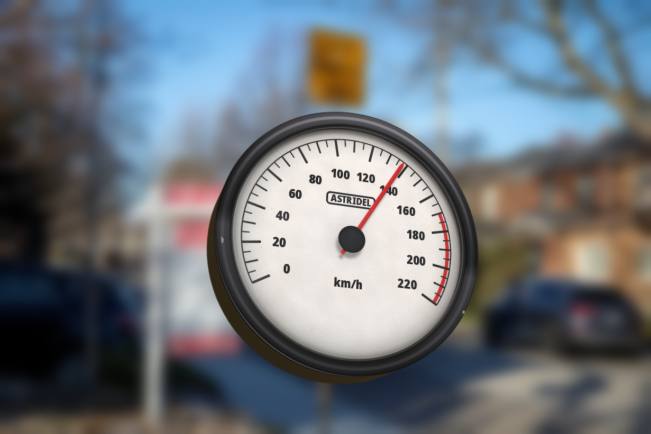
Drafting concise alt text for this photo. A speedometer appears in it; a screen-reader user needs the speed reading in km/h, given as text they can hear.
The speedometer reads 137.5 km/h
